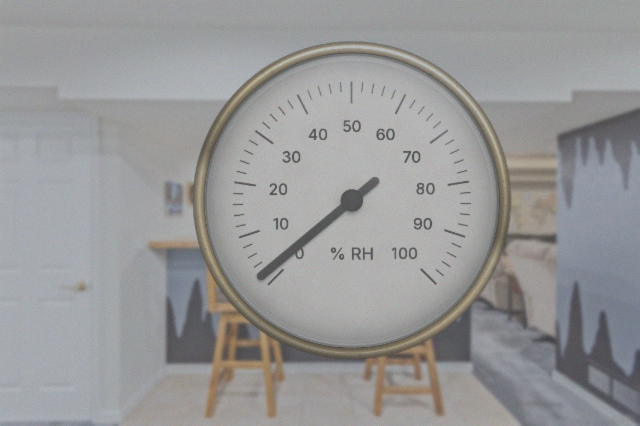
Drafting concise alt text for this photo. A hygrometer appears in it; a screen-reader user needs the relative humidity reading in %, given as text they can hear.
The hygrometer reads 2 %
